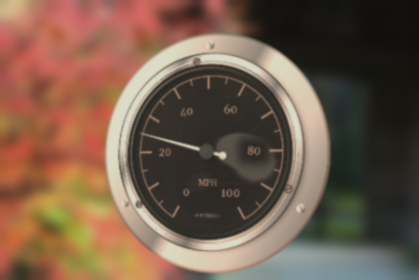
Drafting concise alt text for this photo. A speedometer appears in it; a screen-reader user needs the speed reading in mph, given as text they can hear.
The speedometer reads 25 mph
